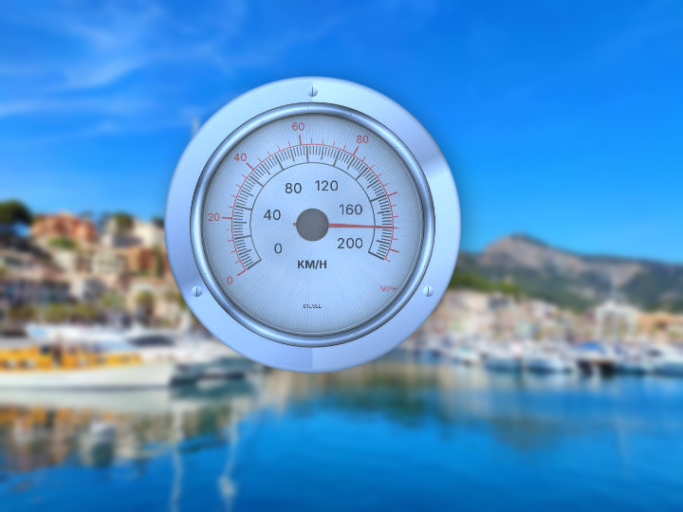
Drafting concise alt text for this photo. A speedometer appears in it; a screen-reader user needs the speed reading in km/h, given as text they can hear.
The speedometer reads 180 km/h
